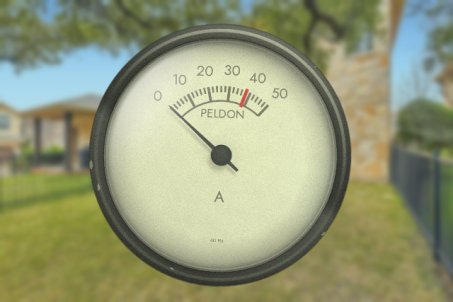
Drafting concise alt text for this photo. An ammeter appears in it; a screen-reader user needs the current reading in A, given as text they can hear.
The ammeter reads 0 A
